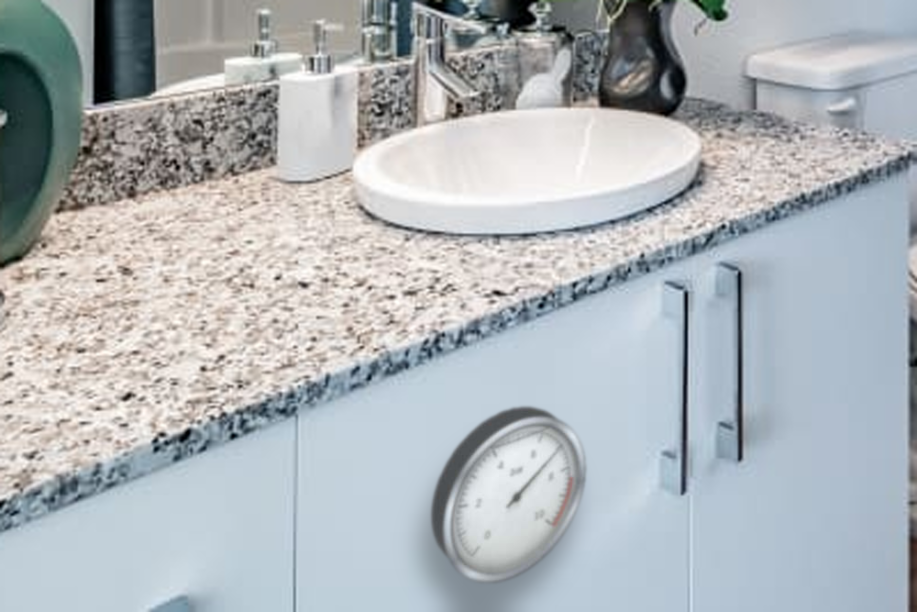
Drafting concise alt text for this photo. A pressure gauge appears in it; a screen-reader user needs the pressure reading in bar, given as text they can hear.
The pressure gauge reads 7 bar
